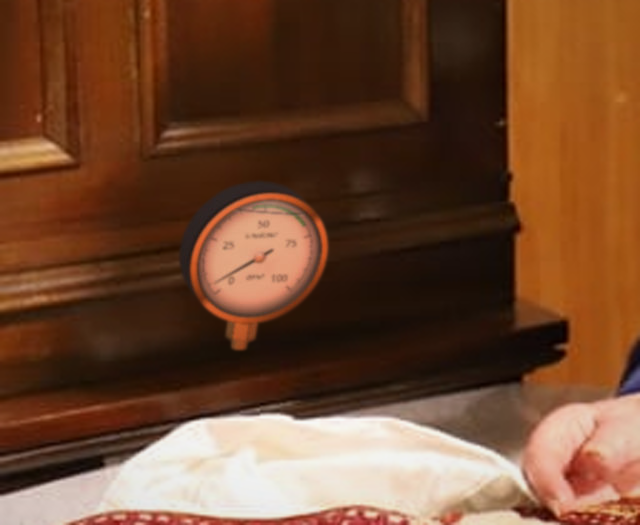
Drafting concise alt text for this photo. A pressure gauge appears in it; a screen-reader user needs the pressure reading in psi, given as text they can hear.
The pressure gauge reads 5 psi
